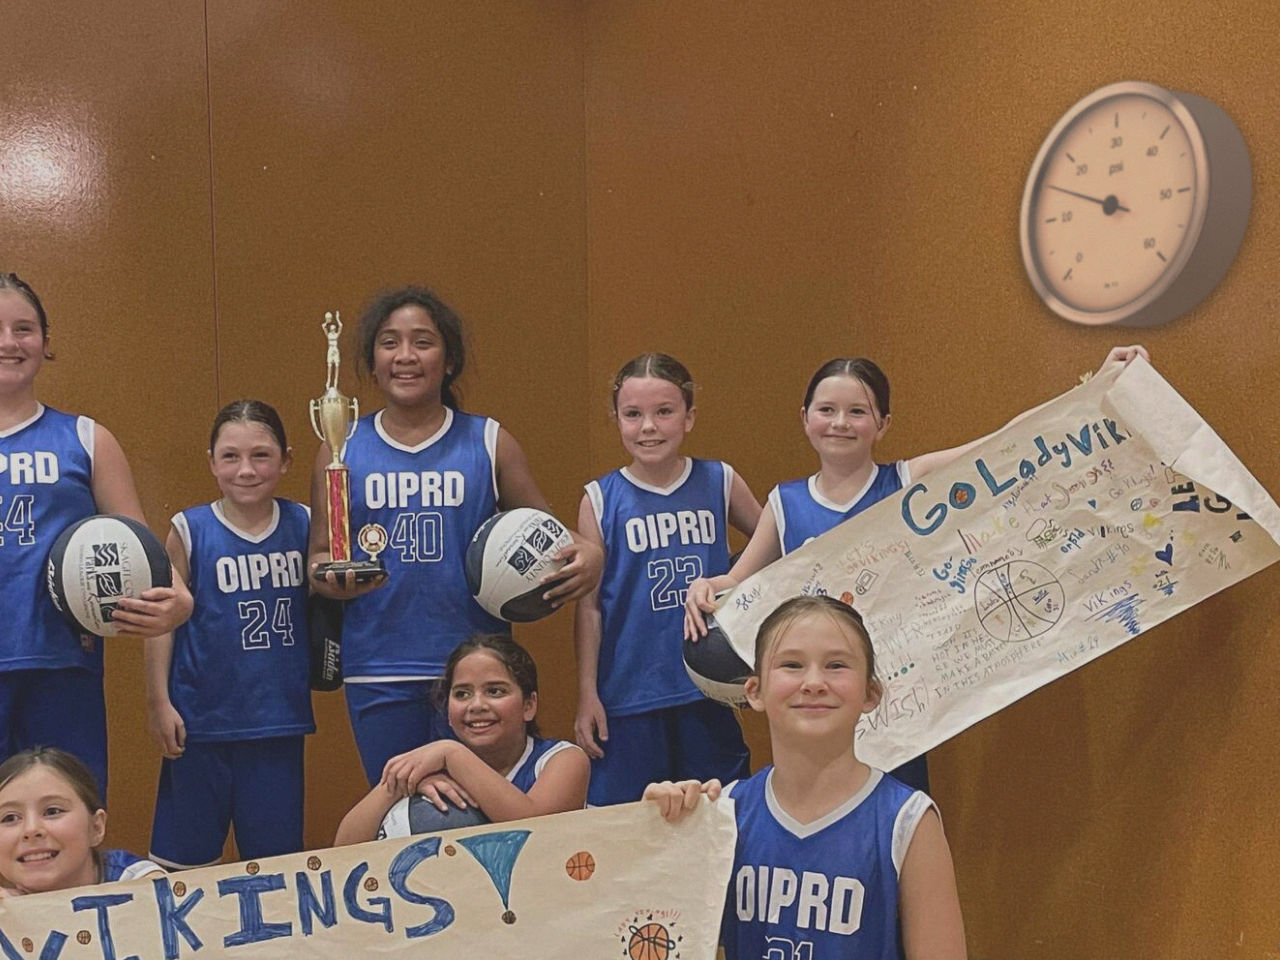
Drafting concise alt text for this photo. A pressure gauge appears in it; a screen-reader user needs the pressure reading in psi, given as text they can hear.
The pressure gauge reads 15 psi
